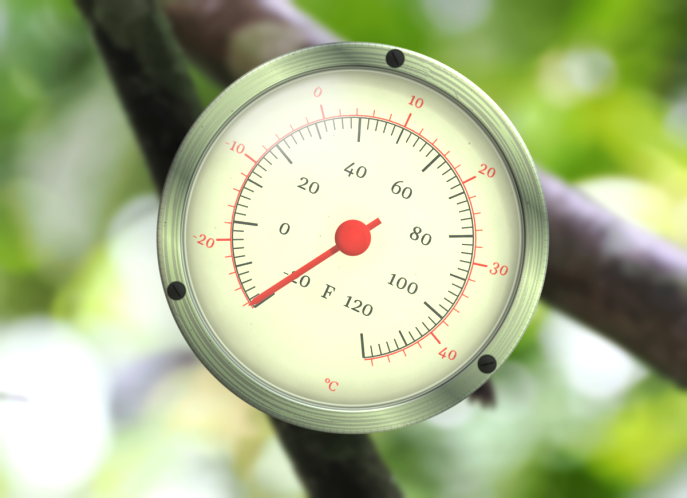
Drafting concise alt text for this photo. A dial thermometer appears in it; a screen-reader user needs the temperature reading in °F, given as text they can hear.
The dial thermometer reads -19 °F
